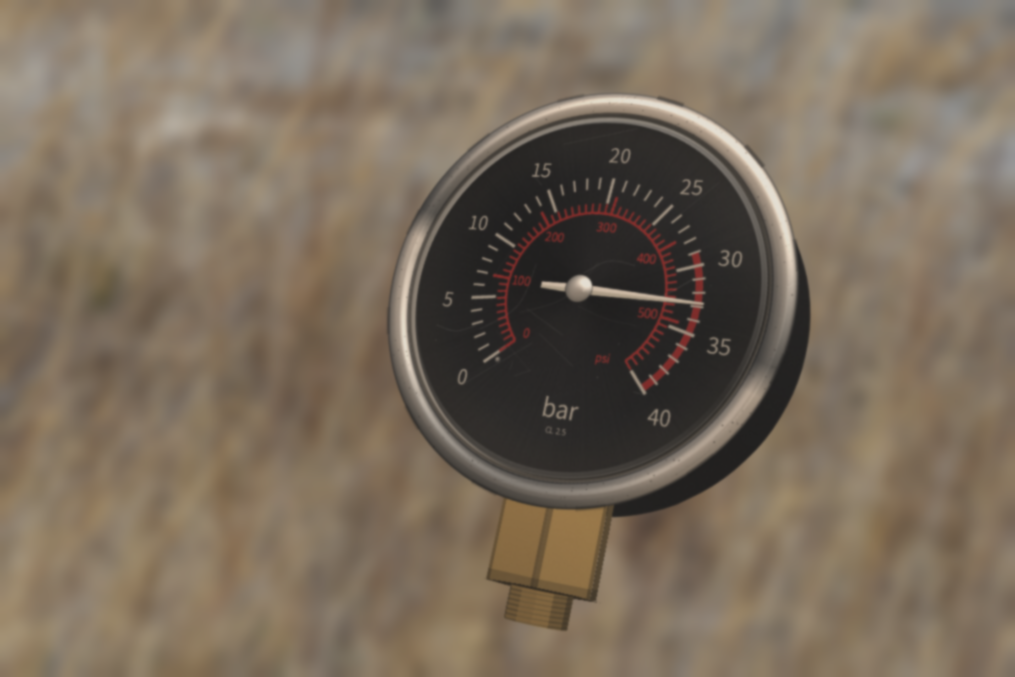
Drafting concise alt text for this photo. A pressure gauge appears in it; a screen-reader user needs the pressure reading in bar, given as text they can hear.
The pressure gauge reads 33 bar
